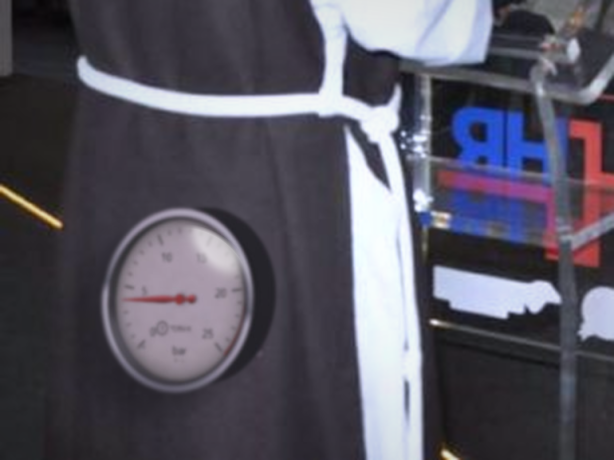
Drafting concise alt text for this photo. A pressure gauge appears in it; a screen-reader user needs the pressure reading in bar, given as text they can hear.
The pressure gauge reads 4 bar
